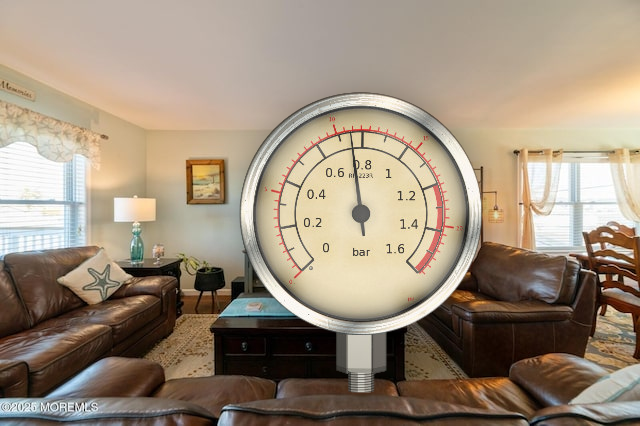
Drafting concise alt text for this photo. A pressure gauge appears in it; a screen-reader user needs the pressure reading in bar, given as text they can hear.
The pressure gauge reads 0.75 bar
